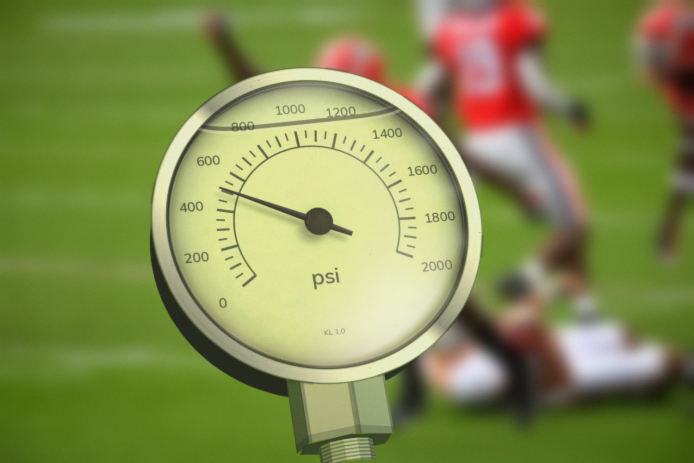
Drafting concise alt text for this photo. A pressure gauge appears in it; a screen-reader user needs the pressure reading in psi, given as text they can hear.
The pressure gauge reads 500 psi
